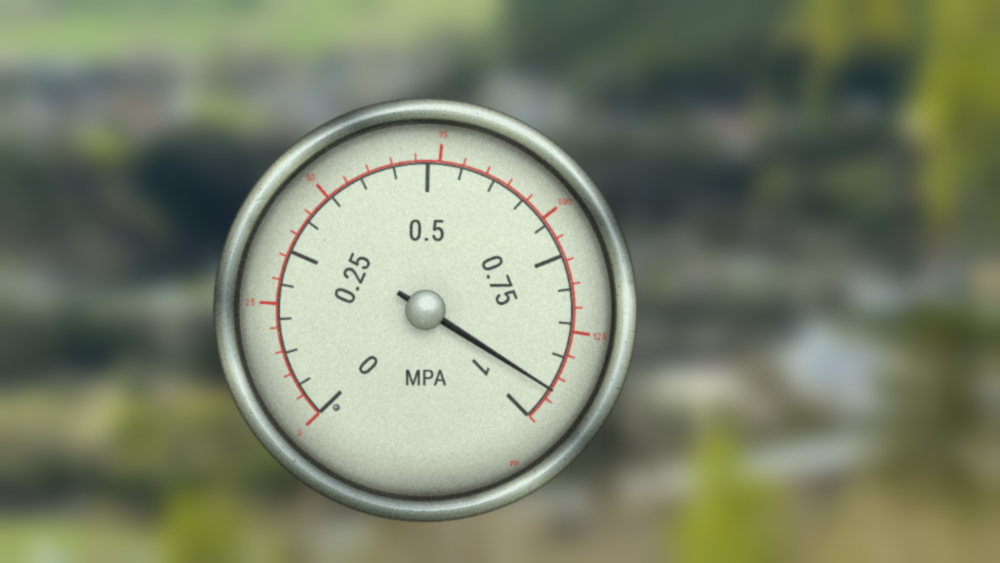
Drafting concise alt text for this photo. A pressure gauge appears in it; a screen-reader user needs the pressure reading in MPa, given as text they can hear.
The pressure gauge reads 0.95 MPa
